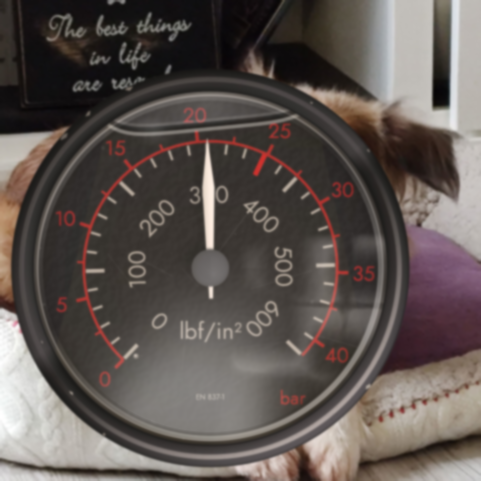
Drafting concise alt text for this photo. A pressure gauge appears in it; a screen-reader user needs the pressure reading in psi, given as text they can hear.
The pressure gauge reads 300 psi
